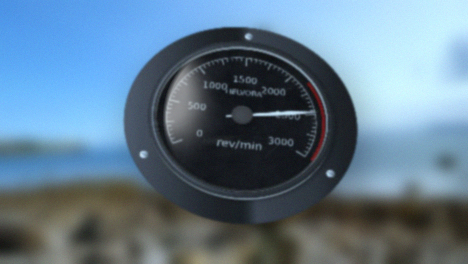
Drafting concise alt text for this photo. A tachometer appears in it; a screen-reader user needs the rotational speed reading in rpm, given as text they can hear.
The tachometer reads 2500 rpm
